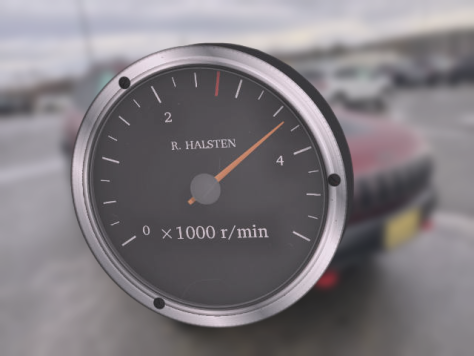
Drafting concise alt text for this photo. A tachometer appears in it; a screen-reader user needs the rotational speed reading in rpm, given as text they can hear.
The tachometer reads 3625 rpm
